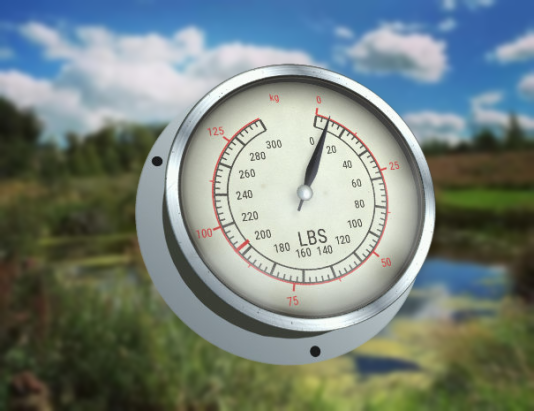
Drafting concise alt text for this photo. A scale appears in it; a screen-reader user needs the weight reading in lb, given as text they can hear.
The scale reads 8 lb
